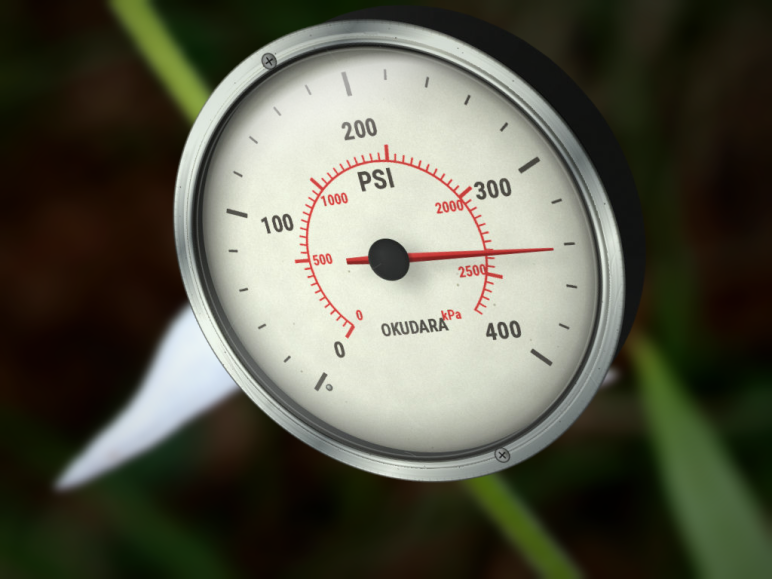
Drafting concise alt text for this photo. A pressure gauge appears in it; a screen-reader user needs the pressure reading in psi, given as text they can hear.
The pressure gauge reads 340 psi
